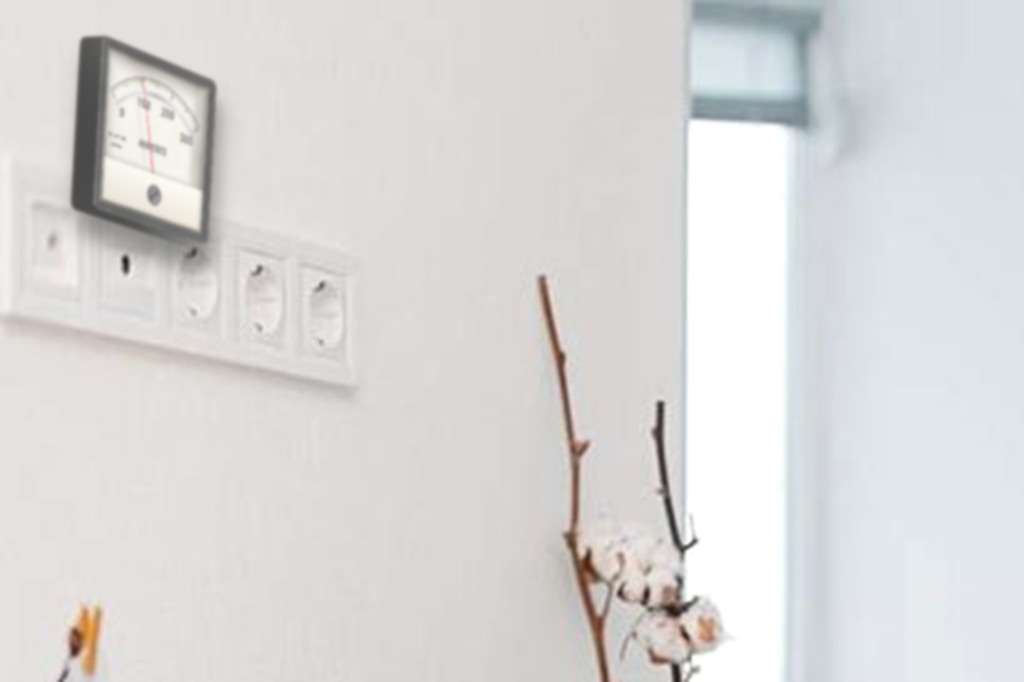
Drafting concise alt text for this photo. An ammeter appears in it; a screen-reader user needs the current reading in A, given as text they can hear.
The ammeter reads 100 A
